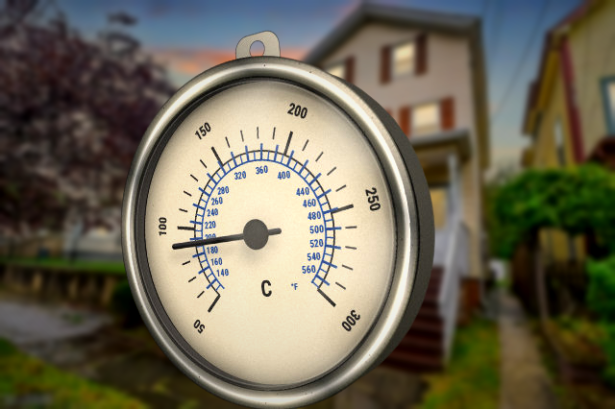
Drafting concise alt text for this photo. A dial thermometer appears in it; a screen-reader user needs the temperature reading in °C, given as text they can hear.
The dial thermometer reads 90 °C
